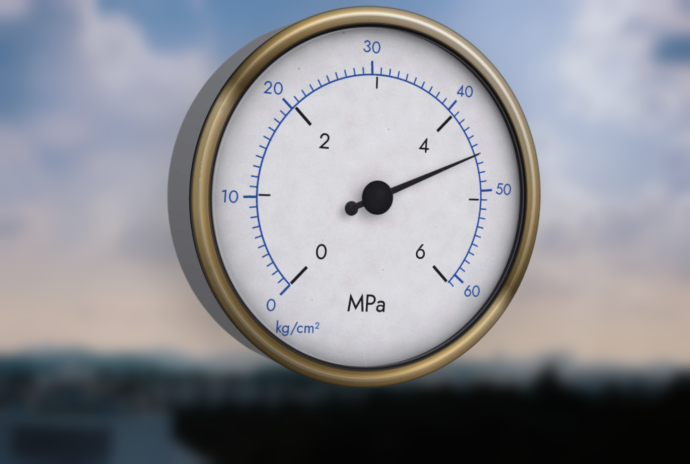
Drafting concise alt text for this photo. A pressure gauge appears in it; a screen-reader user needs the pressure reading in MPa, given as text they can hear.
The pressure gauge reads 4.5 MPa
